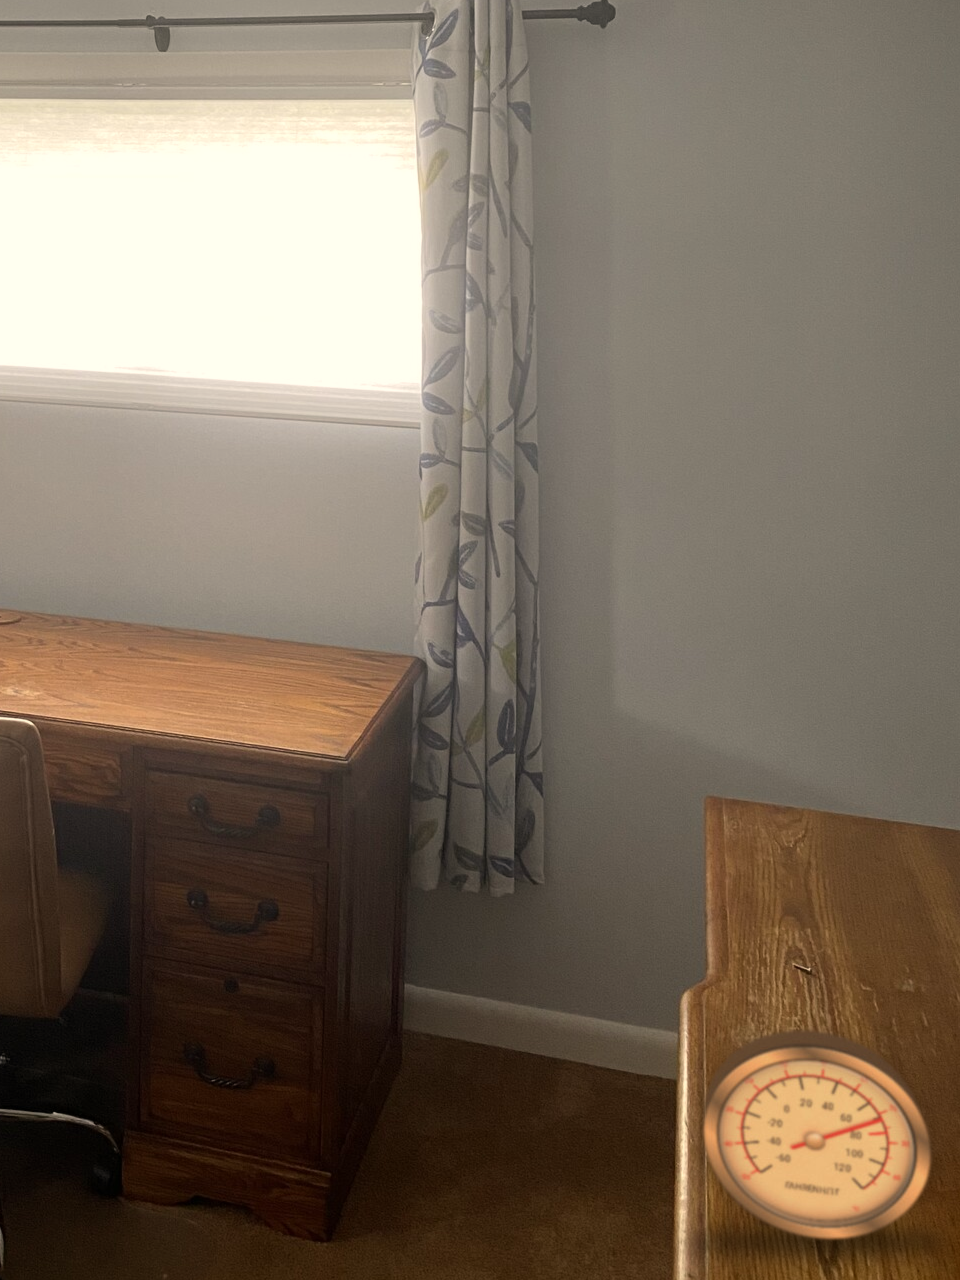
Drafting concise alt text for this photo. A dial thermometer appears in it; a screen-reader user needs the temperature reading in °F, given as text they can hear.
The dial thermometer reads 70 °F
